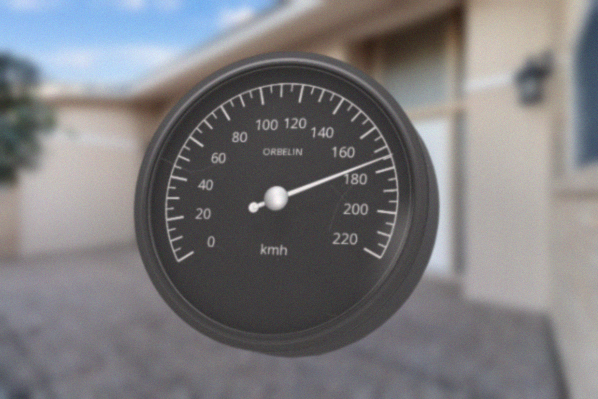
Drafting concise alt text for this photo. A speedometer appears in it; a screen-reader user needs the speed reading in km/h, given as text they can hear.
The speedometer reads 175 km/h
